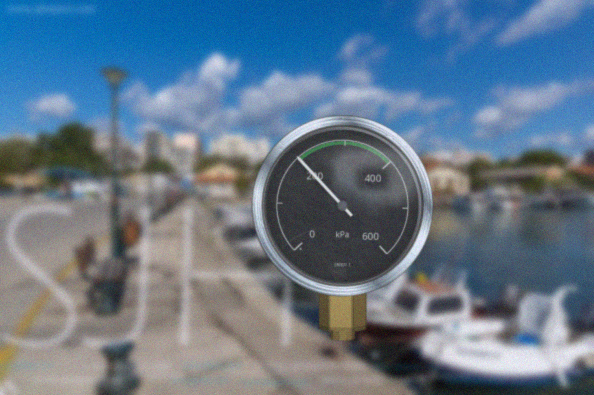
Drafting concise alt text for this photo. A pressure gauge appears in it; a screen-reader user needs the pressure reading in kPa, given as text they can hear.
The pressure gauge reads 200 kPa
